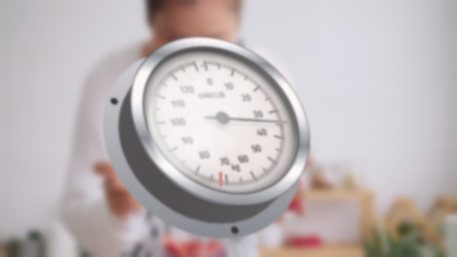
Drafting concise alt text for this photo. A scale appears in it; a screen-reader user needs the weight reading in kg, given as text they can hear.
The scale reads 35 kg
